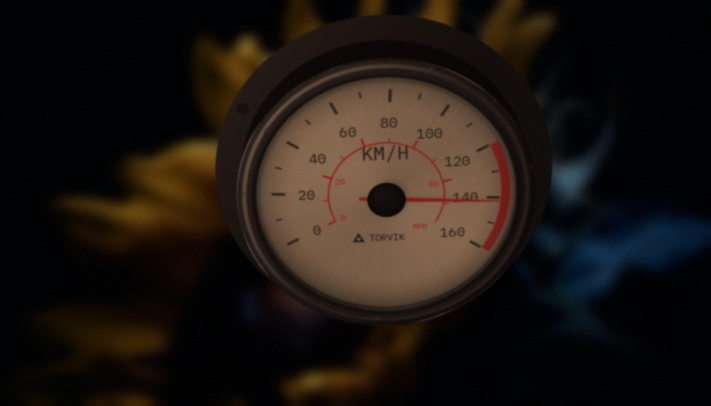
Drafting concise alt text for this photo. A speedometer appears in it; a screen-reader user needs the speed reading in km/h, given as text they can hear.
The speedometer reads 140 km/h
